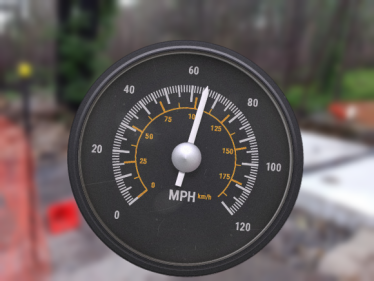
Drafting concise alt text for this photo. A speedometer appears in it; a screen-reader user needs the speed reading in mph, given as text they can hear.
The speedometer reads 65 mph
